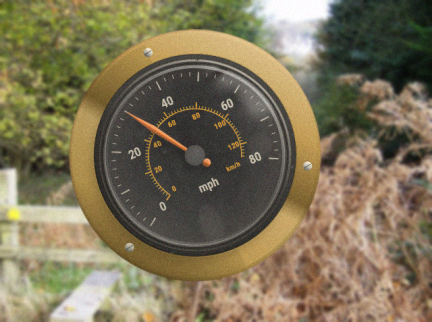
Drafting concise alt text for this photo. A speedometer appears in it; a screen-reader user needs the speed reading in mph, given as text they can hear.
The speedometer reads 30 mph
